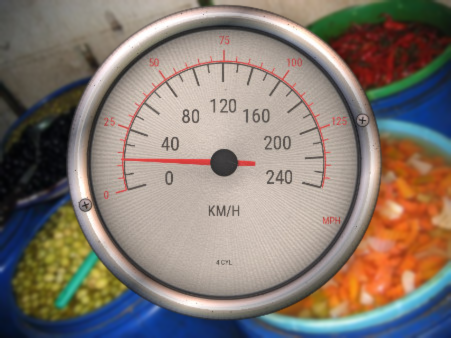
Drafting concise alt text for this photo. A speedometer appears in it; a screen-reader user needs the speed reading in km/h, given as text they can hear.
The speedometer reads 20 km/h
